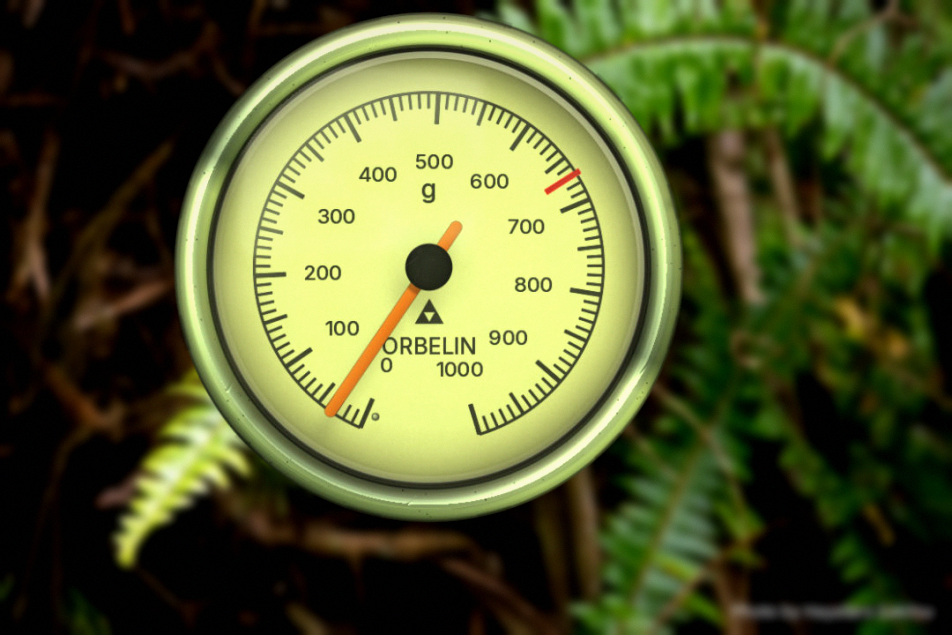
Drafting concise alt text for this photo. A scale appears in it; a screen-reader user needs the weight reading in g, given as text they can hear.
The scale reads 35 g
